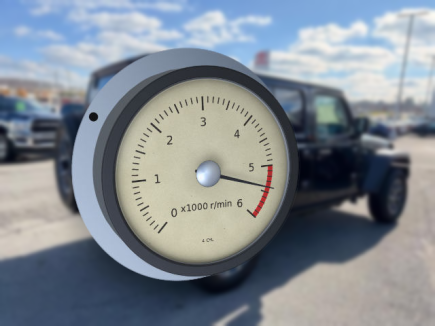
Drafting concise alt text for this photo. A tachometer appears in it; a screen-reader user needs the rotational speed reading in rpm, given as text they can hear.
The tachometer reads 5400 rpm
